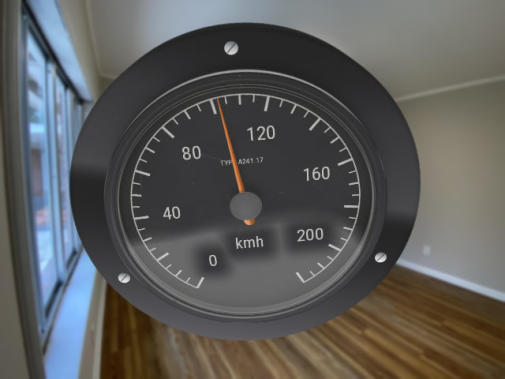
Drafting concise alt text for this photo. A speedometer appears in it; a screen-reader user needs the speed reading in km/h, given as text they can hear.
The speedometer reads 102.5 km/h
